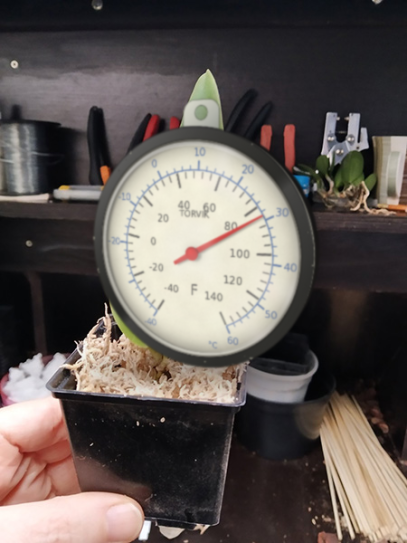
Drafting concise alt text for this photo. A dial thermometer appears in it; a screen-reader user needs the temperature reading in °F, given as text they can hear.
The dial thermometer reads 84 °F
